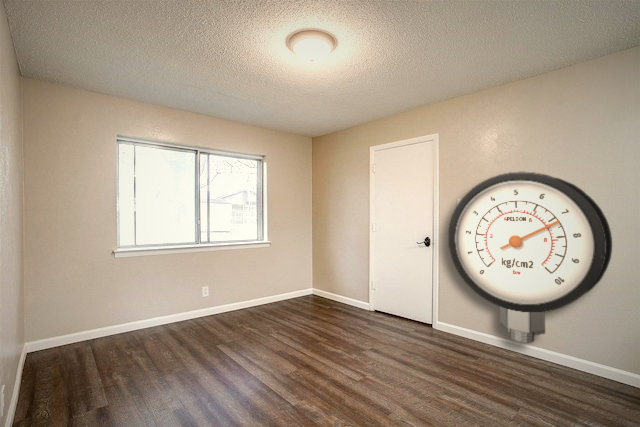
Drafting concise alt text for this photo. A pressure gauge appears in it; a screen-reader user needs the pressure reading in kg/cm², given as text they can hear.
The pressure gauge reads 7.25 kg/cm²
